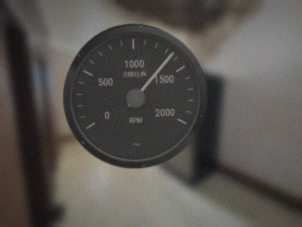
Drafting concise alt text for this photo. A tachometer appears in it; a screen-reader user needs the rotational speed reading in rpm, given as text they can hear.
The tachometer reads 1350 rpm
